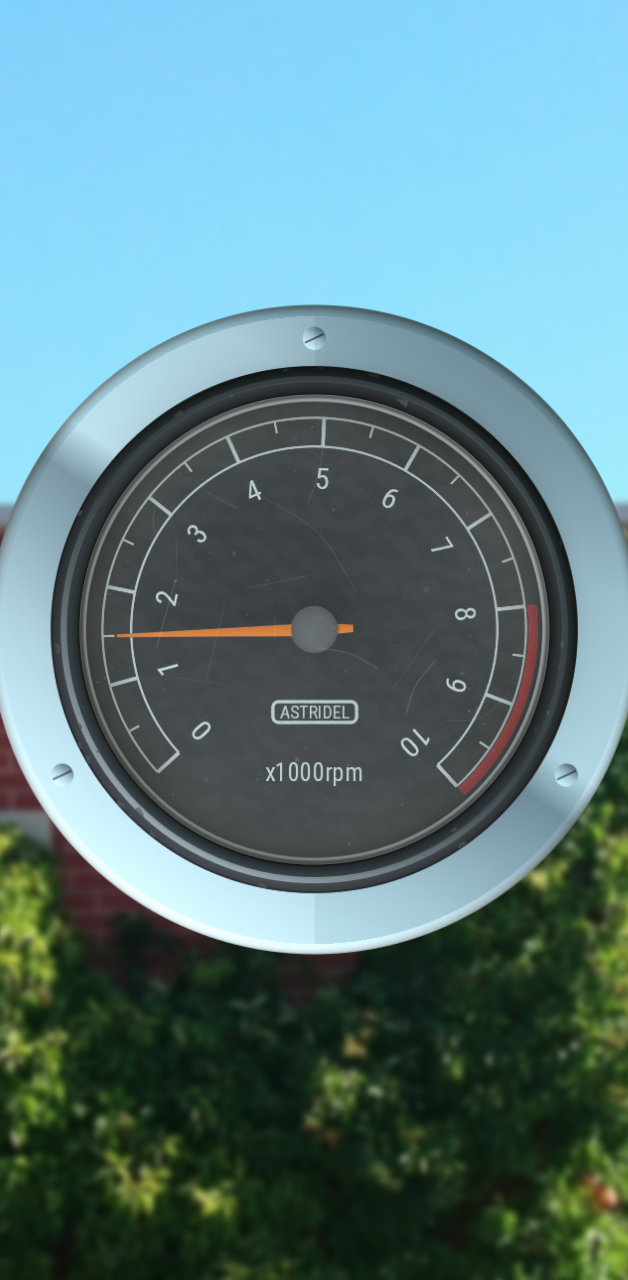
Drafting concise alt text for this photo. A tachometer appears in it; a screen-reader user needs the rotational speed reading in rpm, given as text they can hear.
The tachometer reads 1500 rpm
